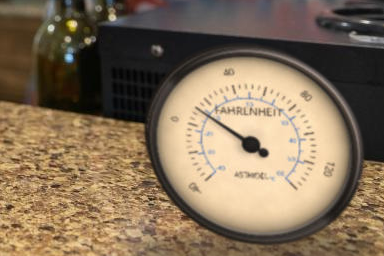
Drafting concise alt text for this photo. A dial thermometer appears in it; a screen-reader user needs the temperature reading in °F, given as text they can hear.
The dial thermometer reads 12 °F
